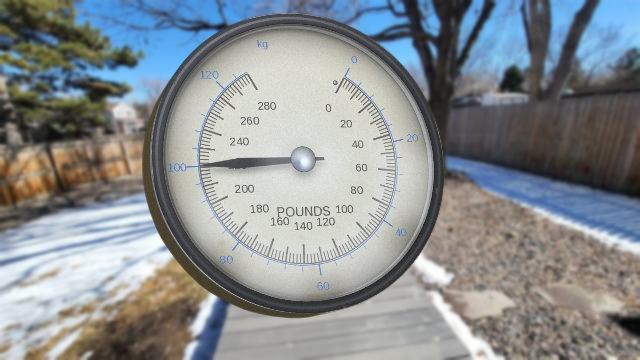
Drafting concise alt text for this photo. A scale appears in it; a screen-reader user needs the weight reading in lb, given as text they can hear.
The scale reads 220 lb
